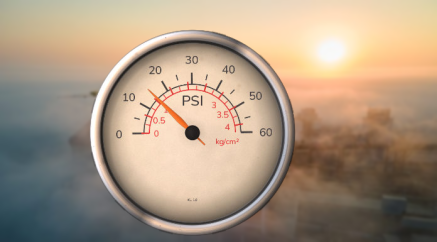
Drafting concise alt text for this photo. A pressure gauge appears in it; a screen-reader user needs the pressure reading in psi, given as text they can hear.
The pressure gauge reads 15 psi
